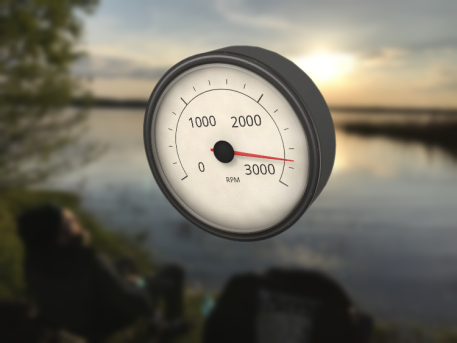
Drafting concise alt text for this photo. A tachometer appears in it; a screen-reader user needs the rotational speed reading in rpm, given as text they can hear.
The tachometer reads 2700 rpm
